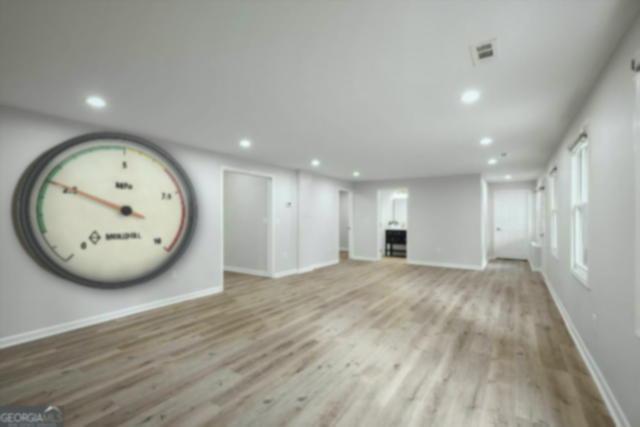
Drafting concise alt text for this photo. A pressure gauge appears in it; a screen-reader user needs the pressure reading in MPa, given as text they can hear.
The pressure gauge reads 2.5 MPa
